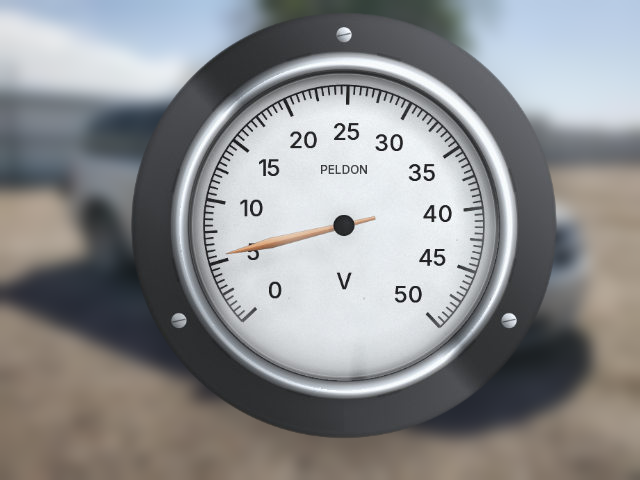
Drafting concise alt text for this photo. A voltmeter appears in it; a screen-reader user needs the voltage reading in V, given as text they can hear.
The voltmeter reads 5.5 V
